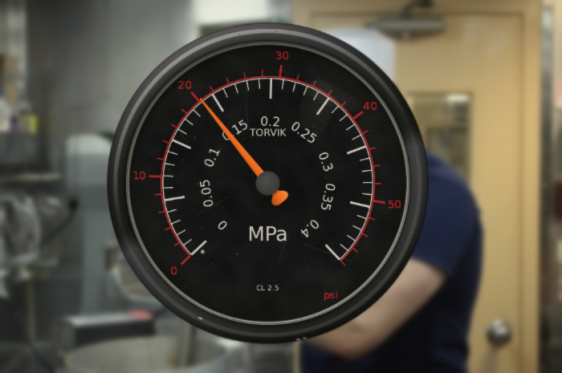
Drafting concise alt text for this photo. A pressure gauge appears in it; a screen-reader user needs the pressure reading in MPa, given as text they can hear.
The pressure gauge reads 0.14 MPa
